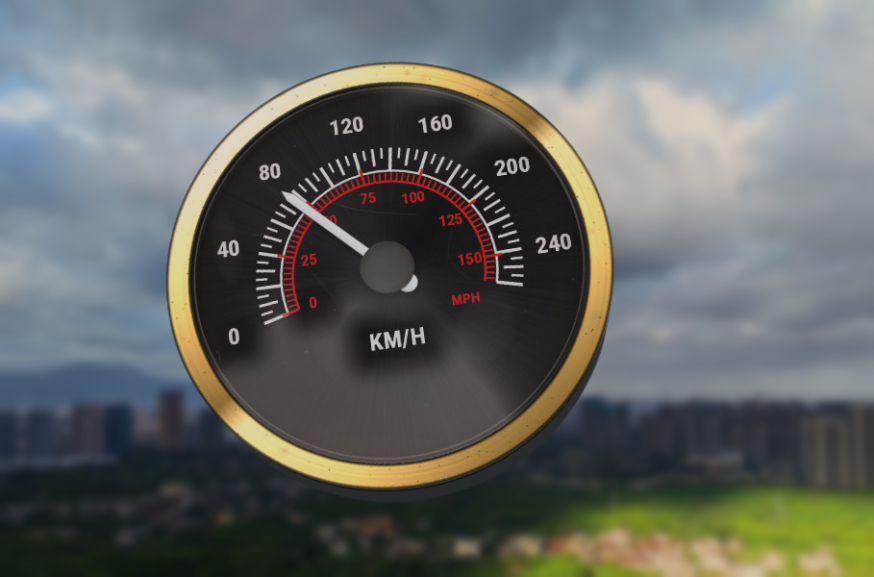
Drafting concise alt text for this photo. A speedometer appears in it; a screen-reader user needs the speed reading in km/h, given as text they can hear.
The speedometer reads 75 km/h
